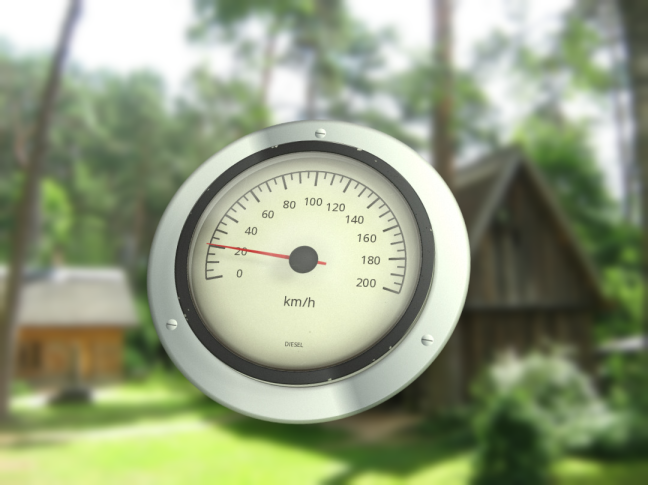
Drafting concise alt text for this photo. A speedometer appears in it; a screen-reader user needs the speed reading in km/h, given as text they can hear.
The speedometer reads 20 km/h
